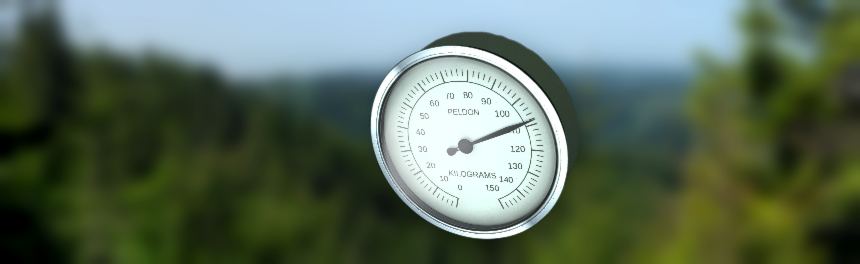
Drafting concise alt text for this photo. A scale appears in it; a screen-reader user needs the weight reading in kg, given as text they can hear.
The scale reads 108 kg
